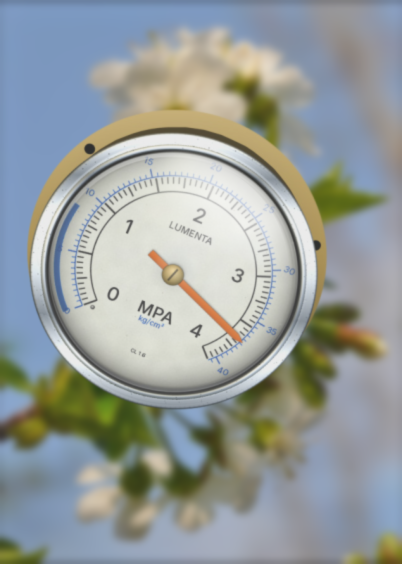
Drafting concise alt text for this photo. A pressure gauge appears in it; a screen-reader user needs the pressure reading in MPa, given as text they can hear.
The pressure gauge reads 3.65 MPa
